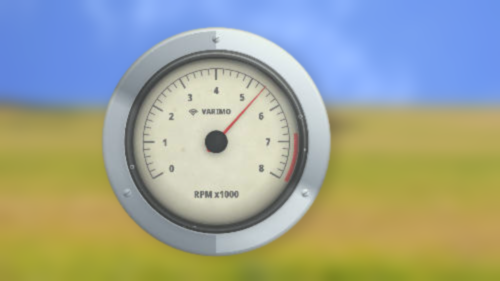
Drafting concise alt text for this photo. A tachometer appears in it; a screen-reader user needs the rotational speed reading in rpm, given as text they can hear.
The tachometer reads 5400 rpm
